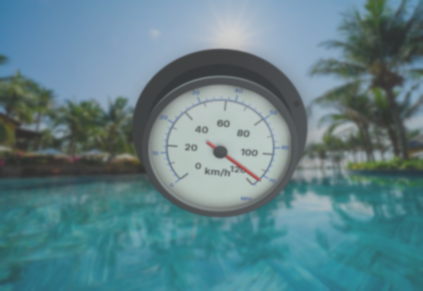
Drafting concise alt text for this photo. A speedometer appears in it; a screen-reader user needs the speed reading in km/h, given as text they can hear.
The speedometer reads 115 km/h
